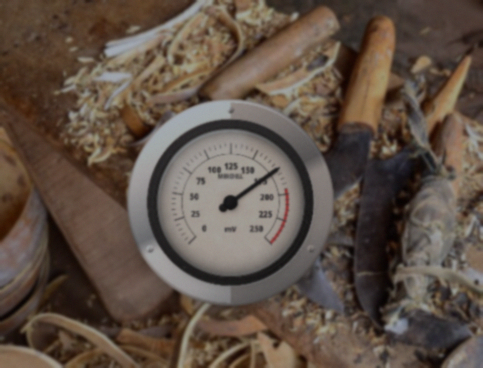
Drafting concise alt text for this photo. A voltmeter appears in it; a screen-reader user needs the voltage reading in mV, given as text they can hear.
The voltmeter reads 175 mV
